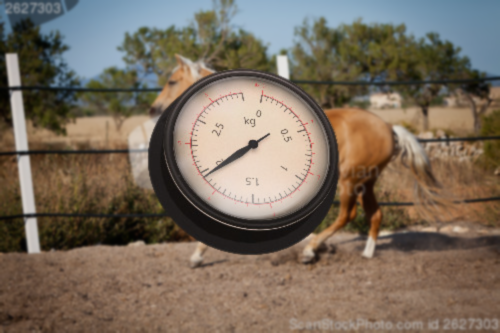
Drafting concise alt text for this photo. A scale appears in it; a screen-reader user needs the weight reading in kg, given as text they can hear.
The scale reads 1.95 kg
